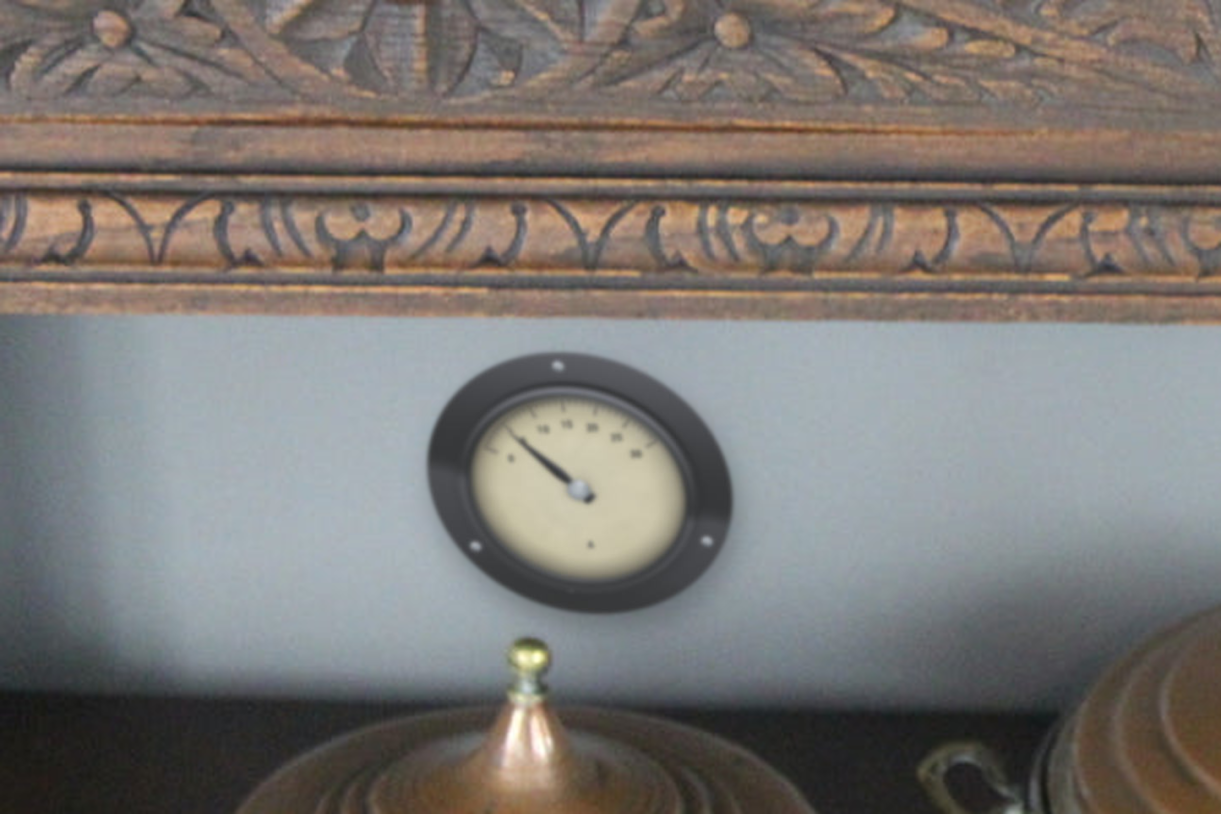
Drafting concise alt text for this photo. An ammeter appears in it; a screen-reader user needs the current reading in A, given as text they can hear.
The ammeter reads 5 A
